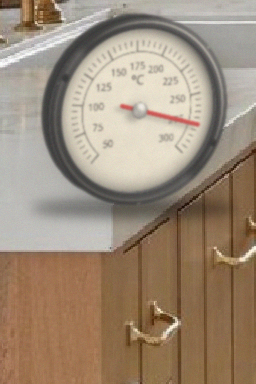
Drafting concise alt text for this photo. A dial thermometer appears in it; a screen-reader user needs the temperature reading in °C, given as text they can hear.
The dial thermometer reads 275 °C
